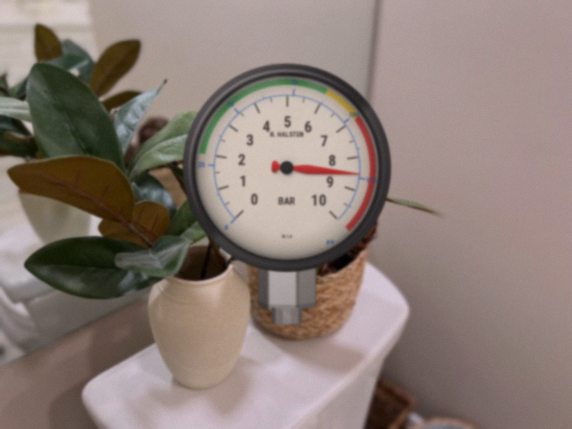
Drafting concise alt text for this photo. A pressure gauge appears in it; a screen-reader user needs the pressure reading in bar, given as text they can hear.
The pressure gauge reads 8.5 bar
